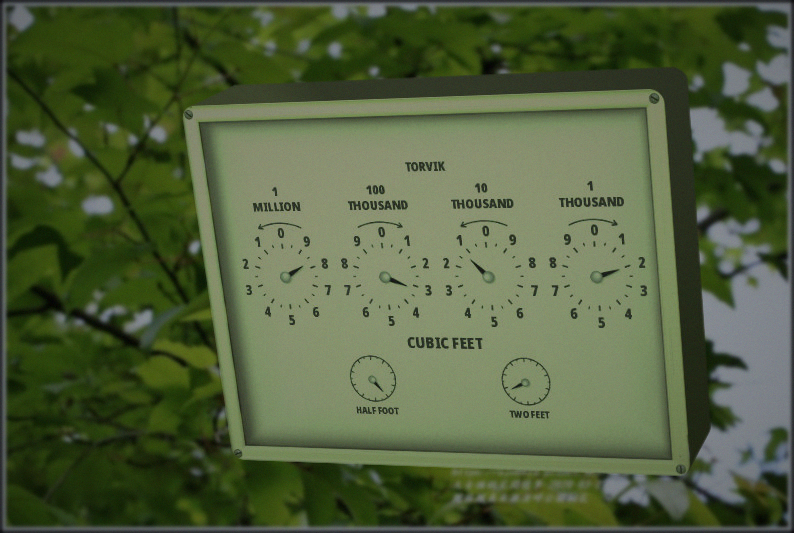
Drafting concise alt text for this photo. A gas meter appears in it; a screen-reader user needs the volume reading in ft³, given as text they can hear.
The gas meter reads 831200 ft³
